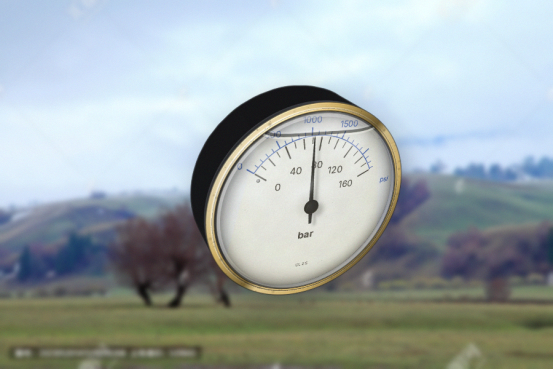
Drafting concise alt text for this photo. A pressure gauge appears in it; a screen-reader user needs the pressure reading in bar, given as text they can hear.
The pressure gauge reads 70 bar
